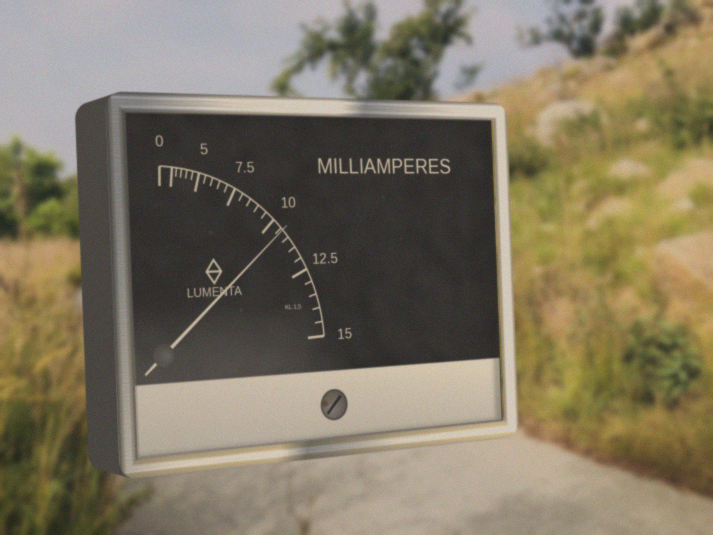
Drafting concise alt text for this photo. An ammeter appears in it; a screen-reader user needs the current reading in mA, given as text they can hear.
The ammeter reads 10.5 mA
